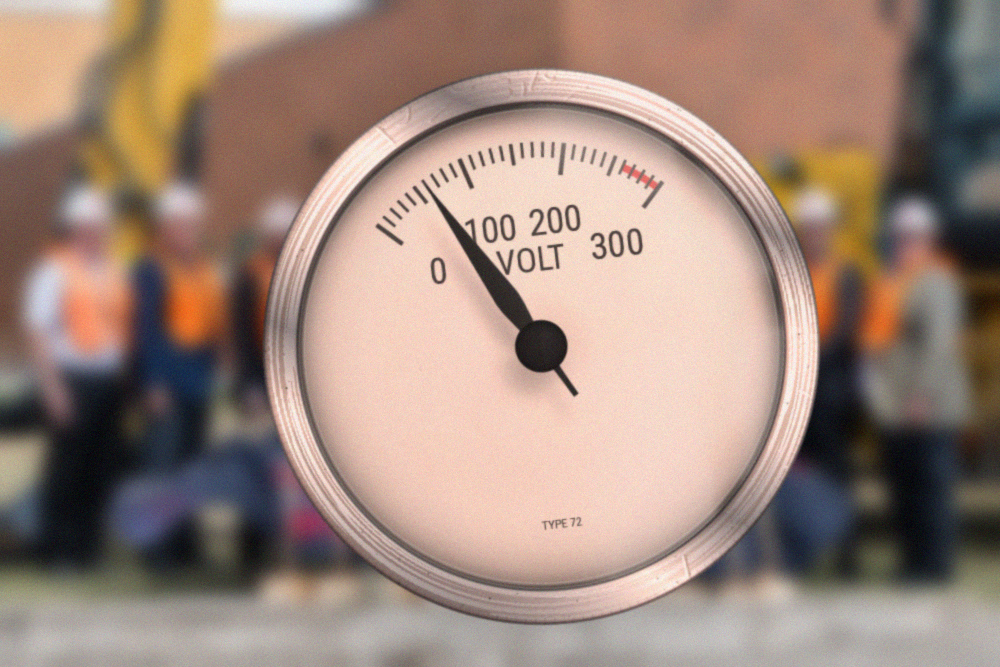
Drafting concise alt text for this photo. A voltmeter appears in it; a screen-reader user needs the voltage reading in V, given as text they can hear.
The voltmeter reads 60 V
